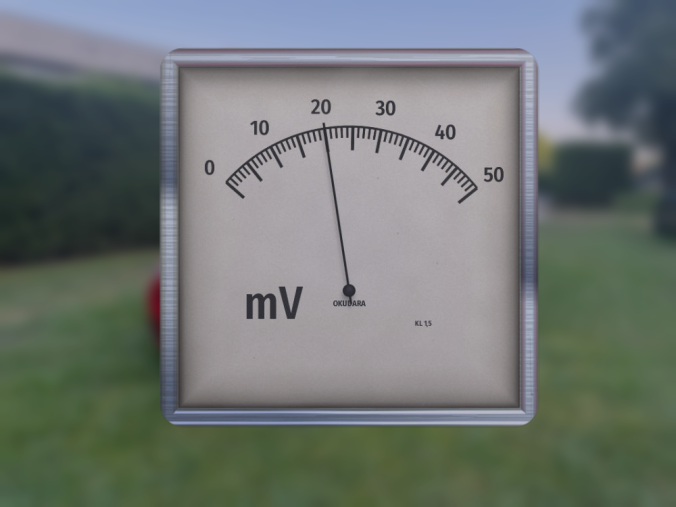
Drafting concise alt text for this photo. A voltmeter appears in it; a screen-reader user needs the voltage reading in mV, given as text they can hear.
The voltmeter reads 20 mV
